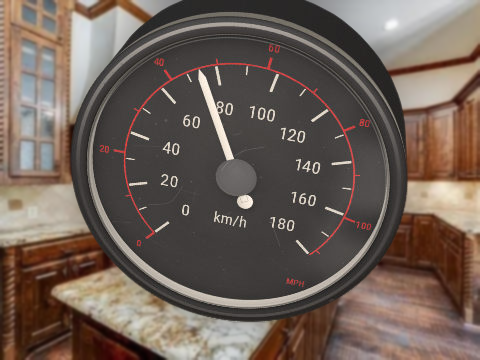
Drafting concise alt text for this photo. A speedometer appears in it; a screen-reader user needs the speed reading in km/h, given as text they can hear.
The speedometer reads 75 km/h
